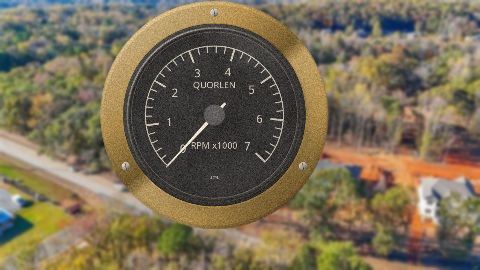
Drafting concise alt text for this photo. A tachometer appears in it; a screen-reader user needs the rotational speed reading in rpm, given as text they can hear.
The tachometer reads 0 rpm
